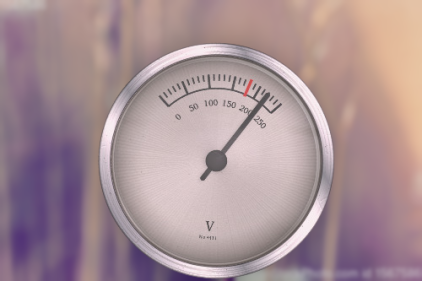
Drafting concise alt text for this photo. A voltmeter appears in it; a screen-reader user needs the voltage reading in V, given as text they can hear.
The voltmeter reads 220 V
